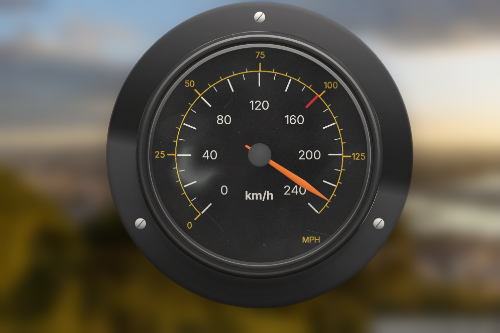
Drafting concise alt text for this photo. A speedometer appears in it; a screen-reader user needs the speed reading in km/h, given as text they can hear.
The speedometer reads 230 km/h
